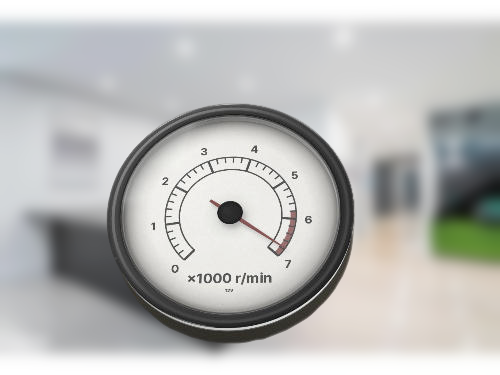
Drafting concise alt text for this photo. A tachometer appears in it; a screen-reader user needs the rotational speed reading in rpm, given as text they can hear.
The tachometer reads 6800 rpm
